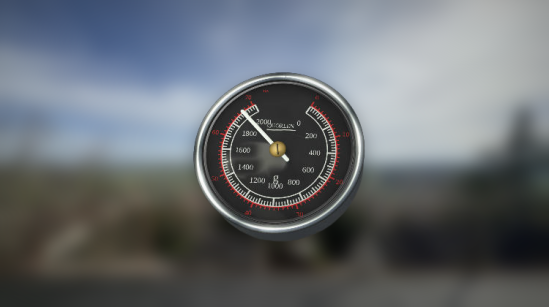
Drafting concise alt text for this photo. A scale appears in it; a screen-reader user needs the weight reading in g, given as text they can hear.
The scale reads 1900 g
